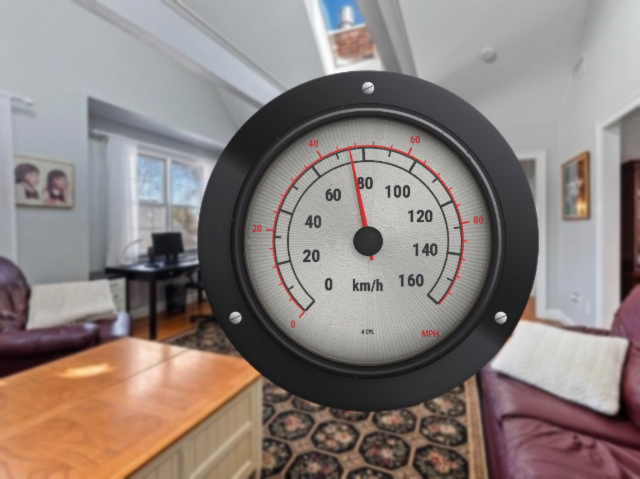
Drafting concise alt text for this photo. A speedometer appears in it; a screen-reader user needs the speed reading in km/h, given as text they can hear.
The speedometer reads 75 km/h
